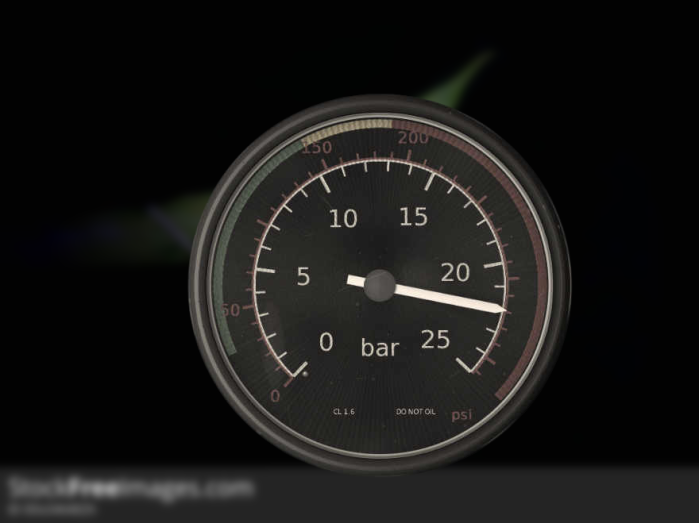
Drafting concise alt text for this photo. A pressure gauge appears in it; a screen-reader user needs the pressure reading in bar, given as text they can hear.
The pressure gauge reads 22 bar
